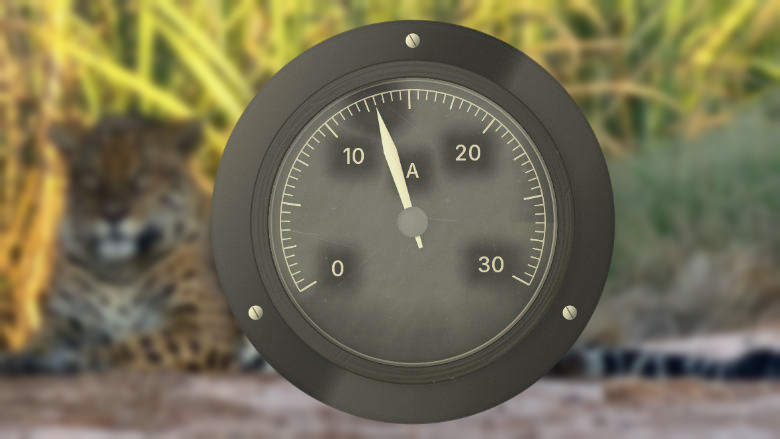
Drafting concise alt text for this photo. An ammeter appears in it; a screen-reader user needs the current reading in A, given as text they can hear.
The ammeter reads 13 A
